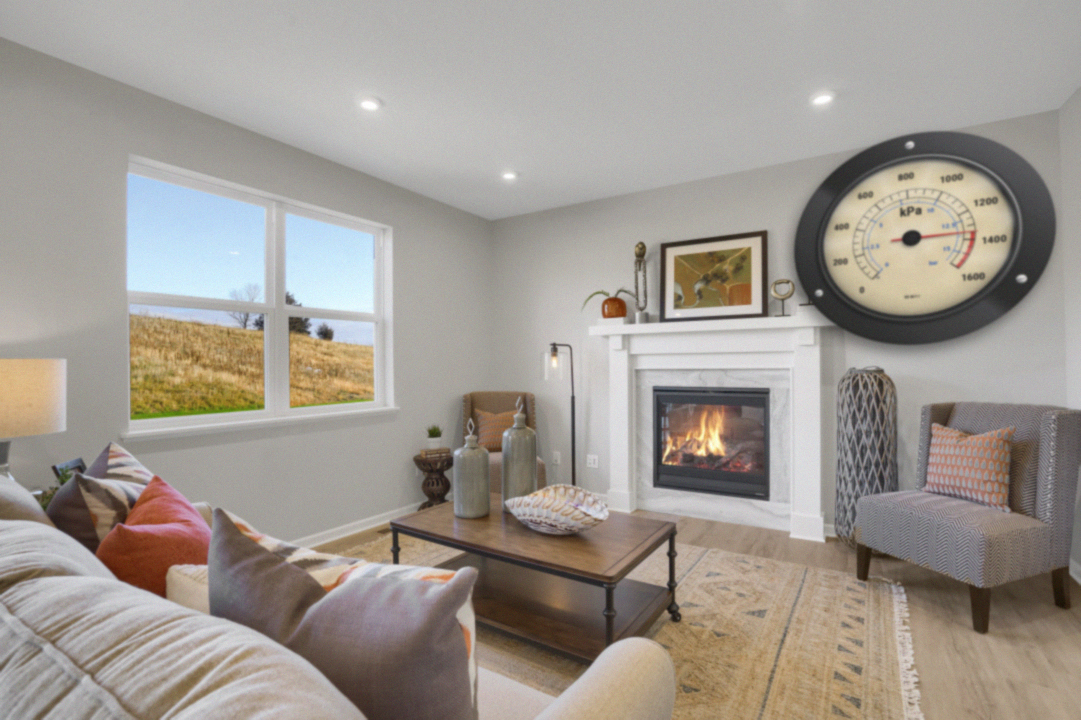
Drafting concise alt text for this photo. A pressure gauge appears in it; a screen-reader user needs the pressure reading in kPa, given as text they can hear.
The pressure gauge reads 1350 kPa
